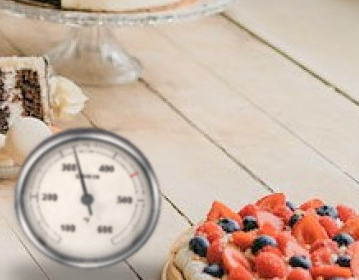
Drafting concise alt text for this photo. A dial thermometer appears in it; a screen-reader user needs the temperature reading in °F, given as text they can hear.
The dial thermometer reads 325 °F
